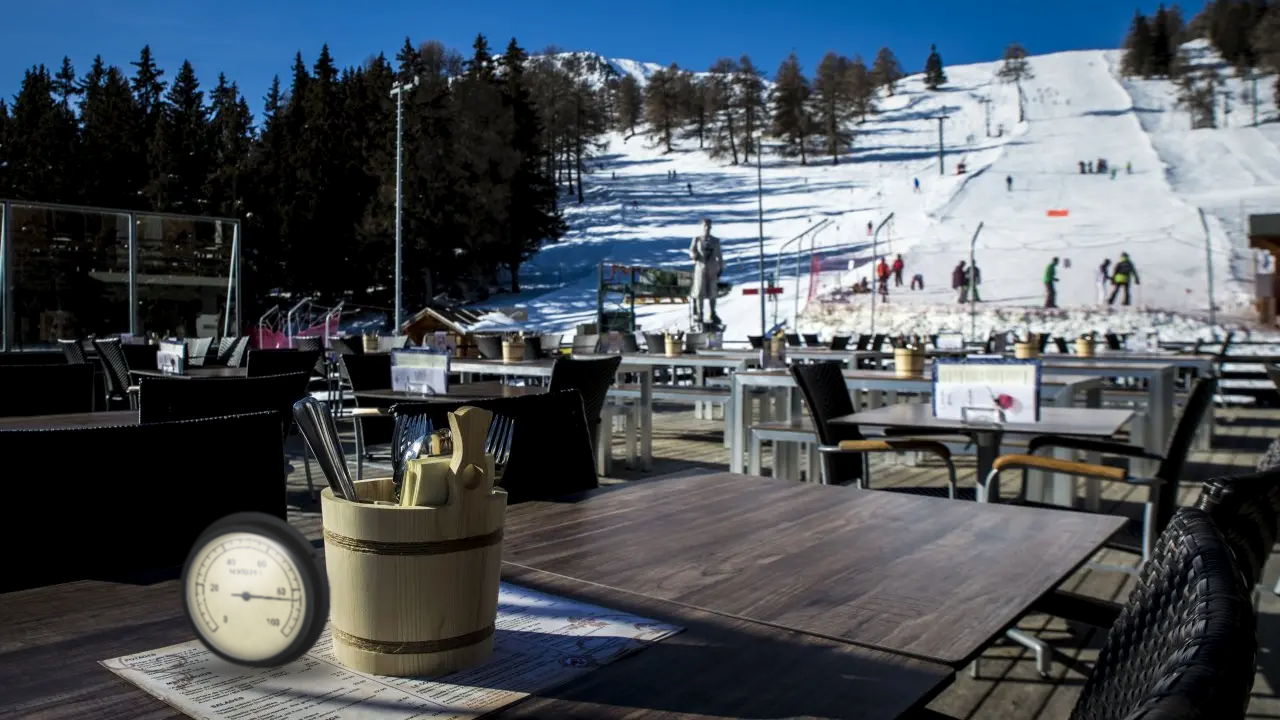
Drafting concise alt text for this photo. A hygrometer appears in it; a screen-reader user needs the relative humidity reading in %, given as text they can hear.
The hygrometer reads 84 %
